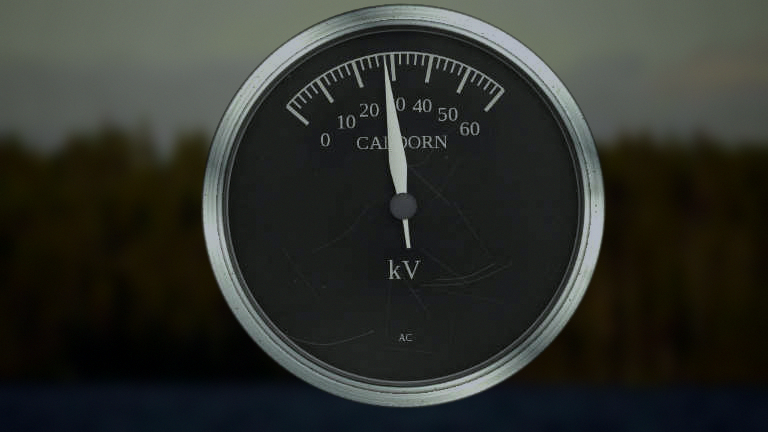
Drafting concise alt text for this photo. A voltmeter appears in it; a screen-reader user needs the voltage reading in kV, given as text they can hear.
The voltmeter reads 28 kV
